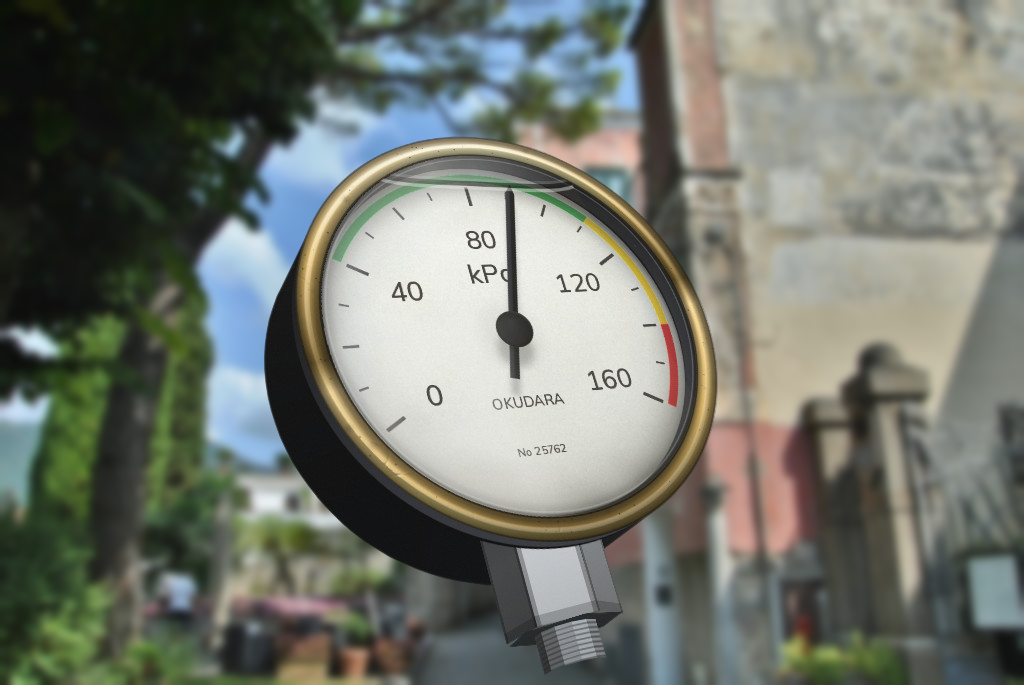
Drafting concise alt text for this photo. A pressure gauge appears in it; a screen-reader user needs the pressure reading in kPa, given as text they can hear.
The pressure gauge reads 90 kPa
